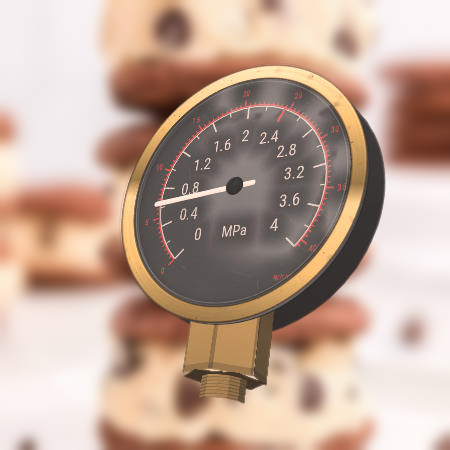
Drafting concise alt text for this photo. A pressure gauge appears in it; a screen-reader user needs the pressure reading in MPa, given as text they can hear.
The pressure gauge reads 0.6 MPa
